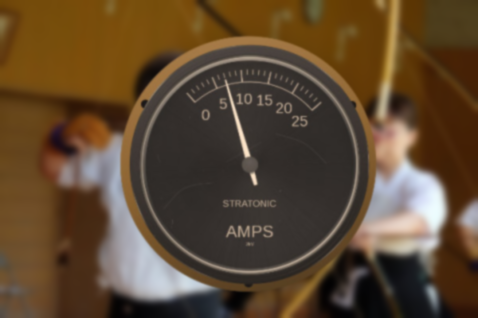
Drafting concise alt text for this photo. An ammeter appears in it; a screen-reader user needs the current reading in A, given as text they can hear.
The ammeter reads 7 A
